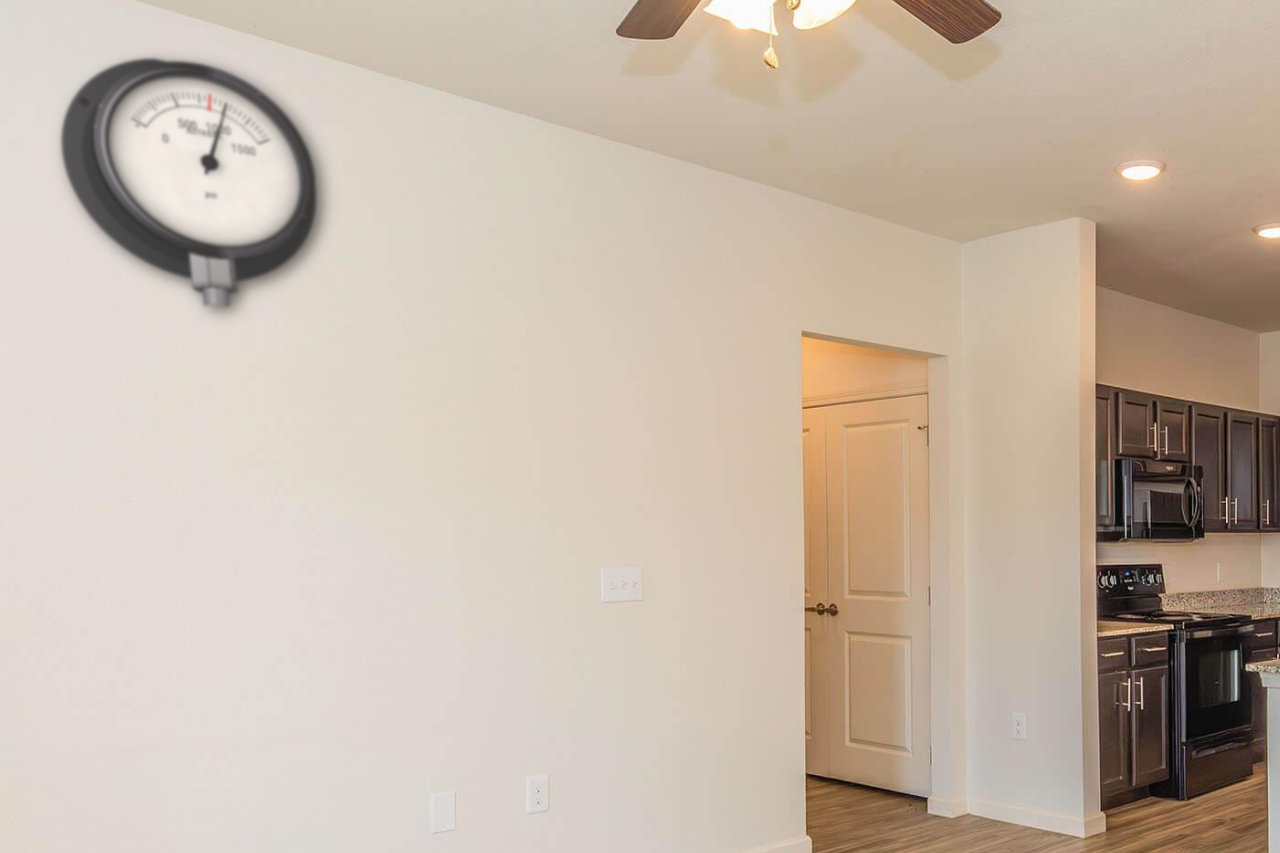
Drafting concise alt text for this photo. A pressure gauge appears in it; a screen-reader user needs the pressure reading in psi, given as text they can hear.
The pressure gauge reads 1000 psi
